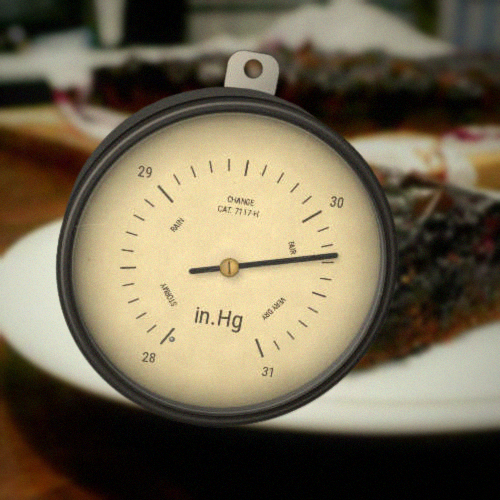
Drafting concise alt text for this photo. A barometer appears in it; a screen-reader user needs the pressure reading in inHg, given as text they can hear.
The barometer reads 30.25 inHg
